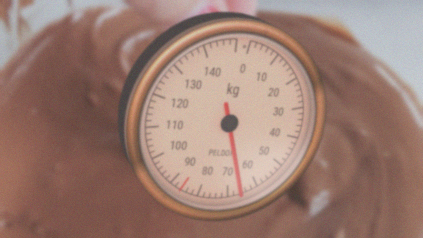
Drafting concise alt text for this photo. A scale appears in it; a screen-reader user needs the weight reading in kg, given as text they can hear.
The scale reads 66 kg
